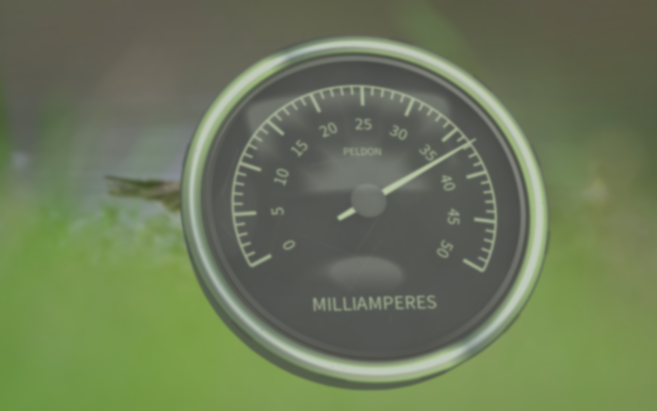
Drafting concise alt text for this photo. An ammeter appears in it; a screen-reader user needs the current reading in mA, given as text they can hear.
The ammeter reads 37 mA
